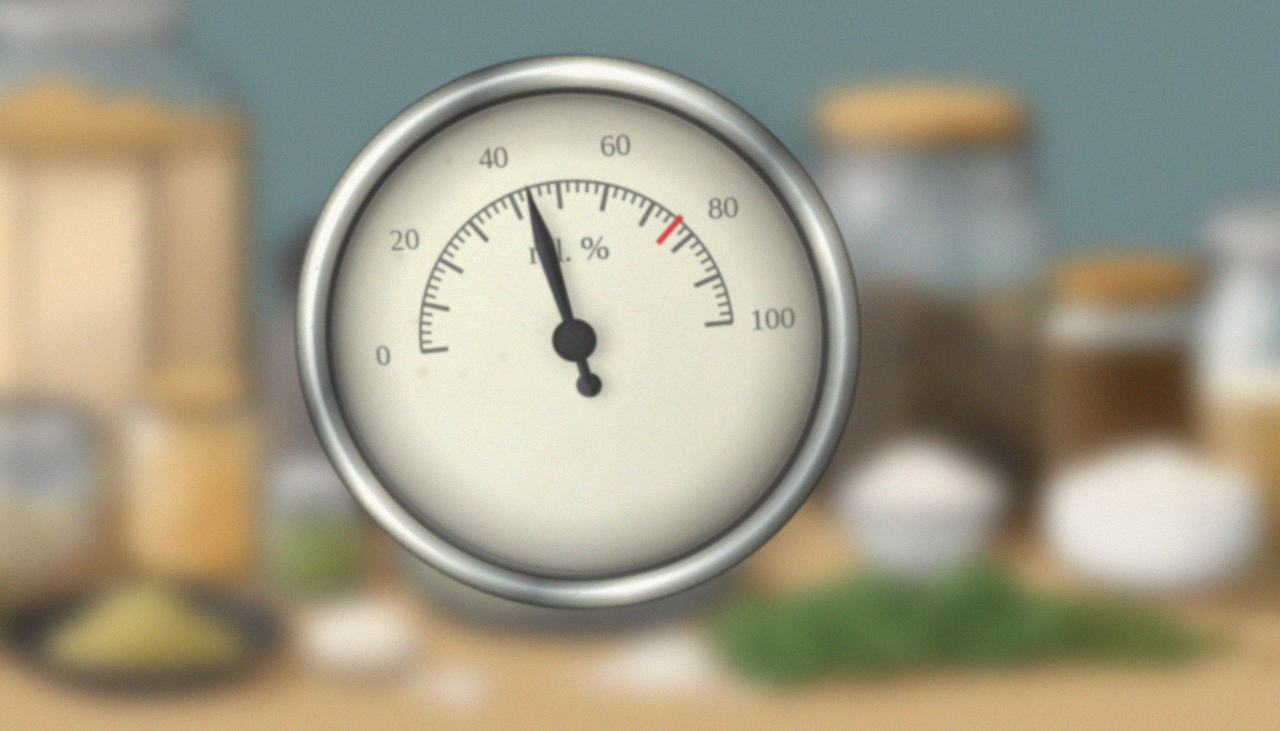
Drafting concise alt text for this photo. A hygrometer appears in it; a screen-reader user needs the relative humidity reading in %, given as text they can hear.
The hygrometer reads 44 %
